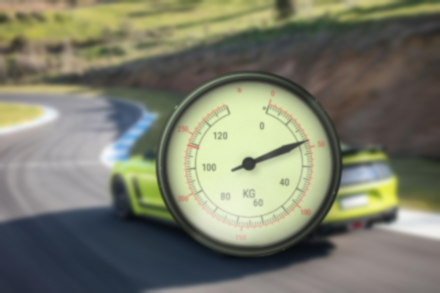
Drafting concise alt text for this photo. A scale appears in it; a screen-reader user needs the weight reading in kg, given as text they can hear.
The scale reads 20 kg
